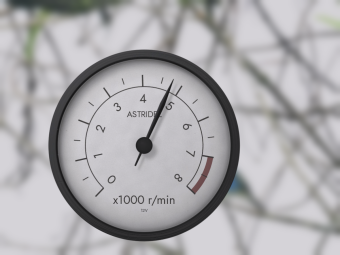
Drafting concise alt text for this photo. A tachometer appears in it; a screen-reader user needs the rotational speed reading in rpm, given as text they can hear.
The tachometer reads 4750 rpm
